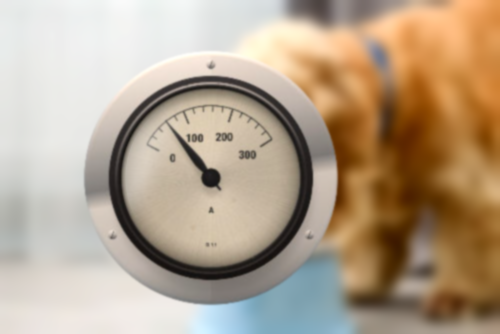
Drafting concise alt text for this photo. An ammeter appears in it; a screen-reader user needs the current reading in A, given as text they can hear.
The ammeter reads 60 A
